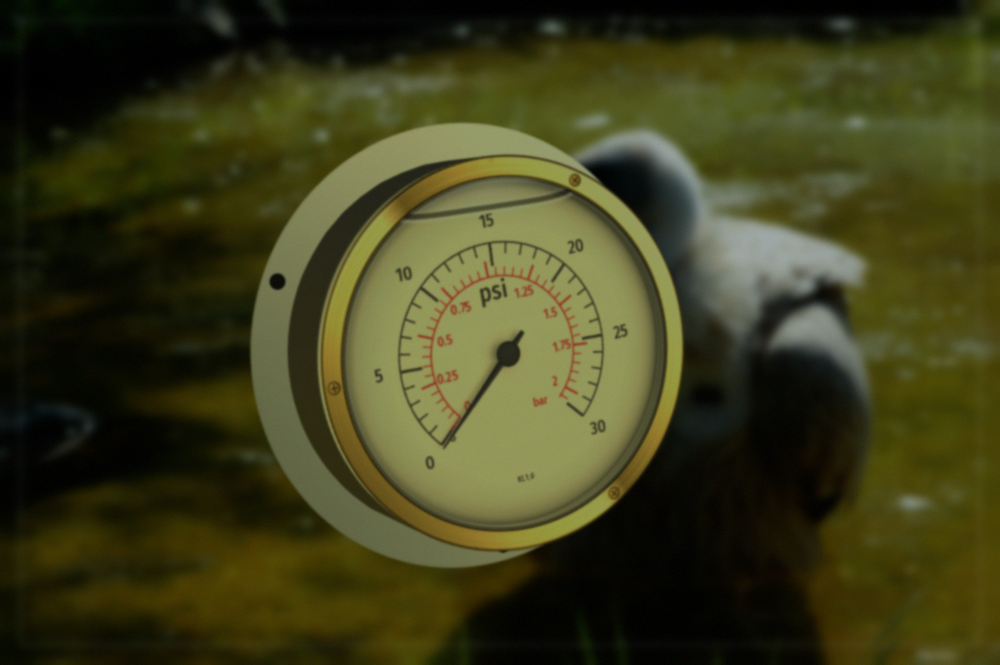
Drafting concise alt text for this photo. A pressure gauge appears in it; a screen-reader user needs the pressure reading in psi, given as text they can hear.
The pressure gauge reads 0 psi
